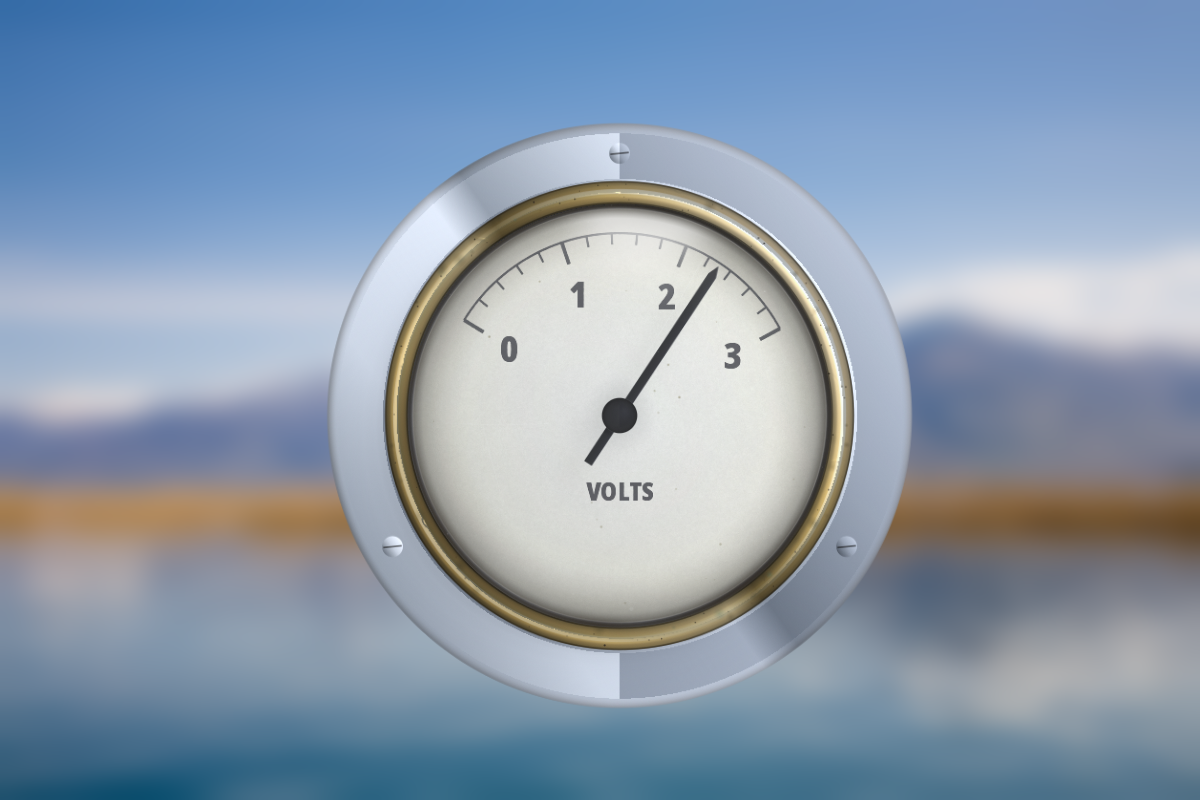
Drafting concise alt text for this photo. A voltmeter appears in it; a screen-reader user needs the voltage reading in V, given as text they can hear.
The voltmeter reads 2.3 V
